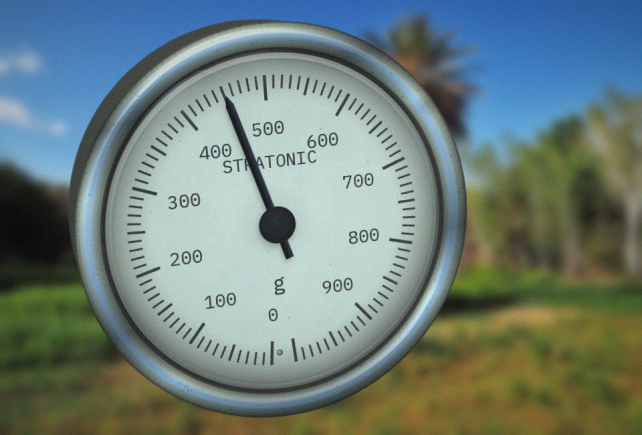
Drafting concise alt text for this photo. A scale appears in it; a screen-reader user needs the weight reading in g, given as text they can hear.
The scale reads 450 g
